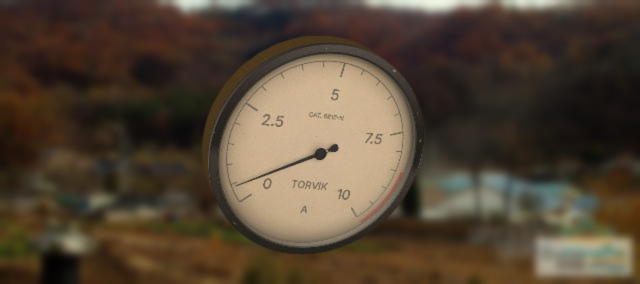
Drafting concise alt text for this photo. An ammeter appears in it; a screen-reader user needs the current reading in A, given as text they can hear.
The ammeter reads 0.5 A
